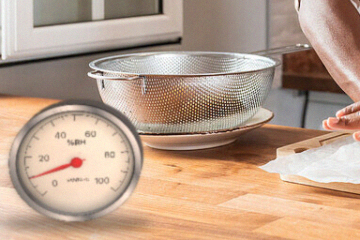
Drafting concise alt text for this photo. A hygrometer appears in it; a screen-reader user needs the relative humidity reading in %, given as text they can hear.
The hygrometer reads 10 %
